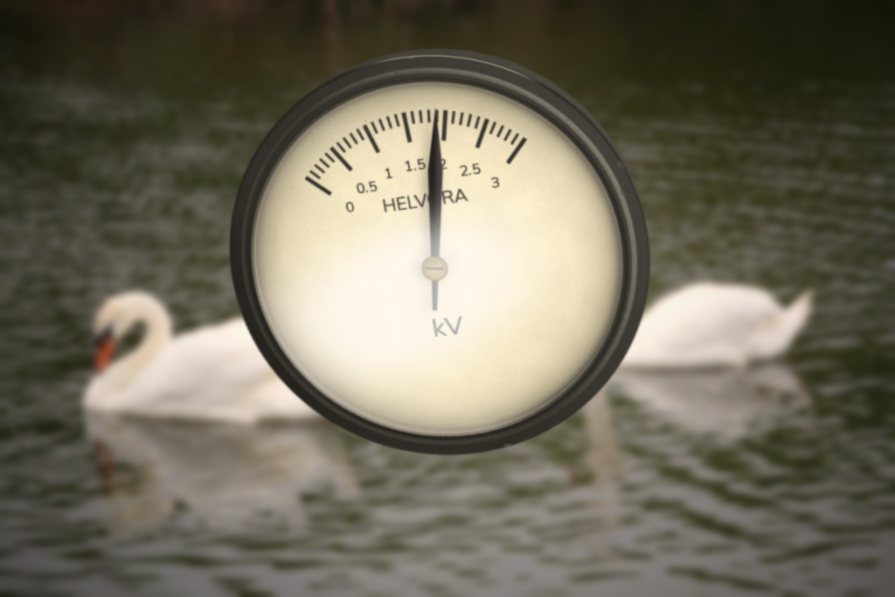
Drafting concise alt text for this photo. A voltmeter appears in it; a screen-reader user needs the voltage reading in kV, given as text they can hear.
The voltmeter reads 1.9 kV
